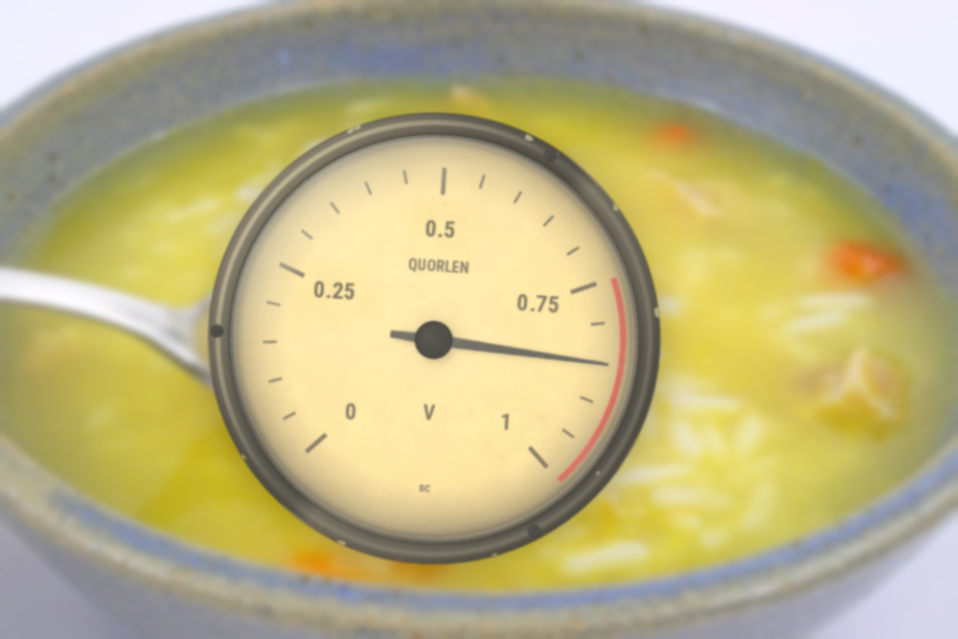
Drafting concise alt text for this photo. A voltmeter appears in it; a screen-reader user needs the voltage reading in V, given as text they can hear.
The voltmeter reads 0.85 V
